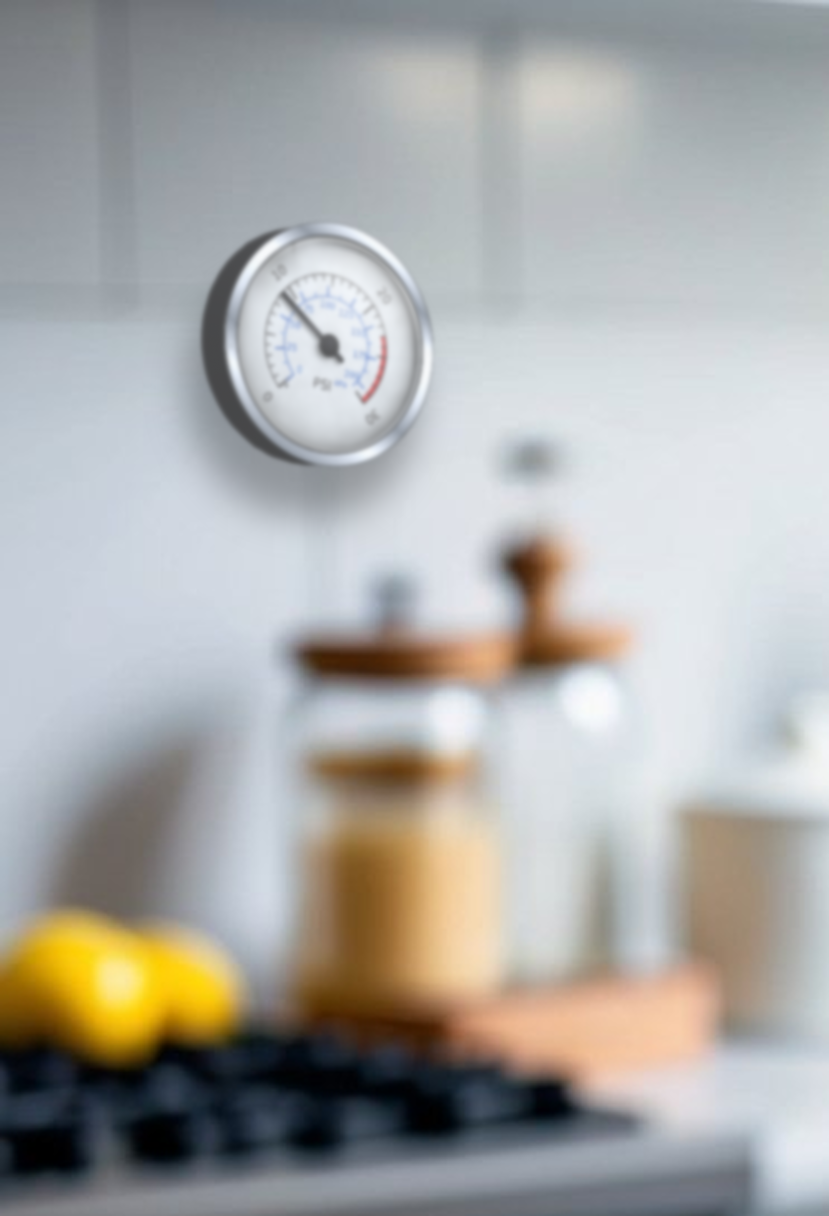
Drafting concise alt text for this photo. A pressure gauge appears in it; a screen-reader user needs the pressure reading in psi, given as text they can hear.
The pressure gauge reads 9 psi
